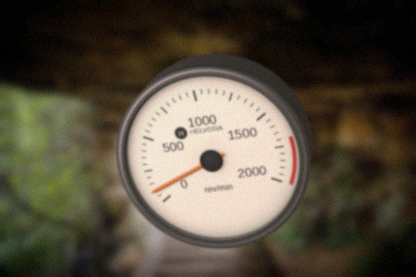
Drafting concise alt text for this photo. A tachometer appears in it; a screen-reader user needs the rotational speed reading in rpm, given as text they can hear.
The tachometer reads 100 rpm
